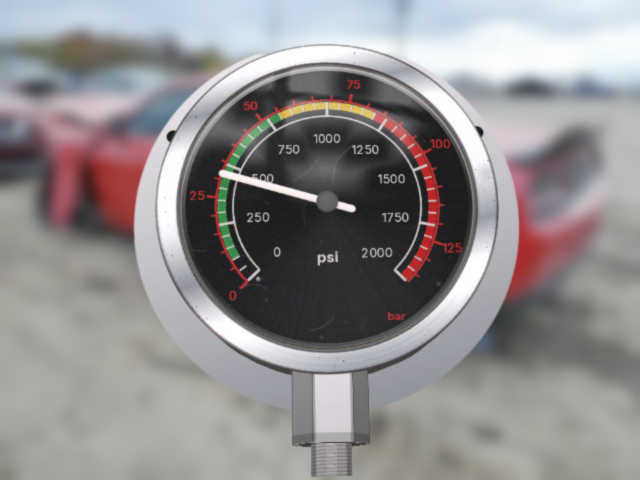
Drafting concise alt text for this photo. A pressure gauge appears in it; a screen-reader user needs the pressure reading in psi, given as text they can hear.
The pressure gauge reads 450 psi
